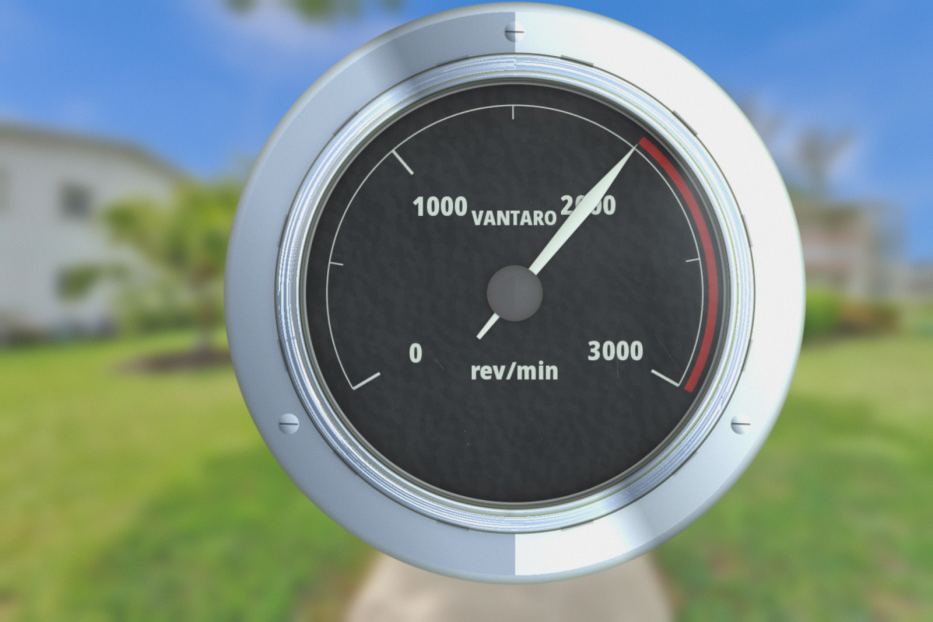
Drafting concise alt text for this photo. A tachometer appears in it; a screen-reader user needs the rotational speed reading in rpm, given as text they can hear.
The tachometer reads 2000 rpm
